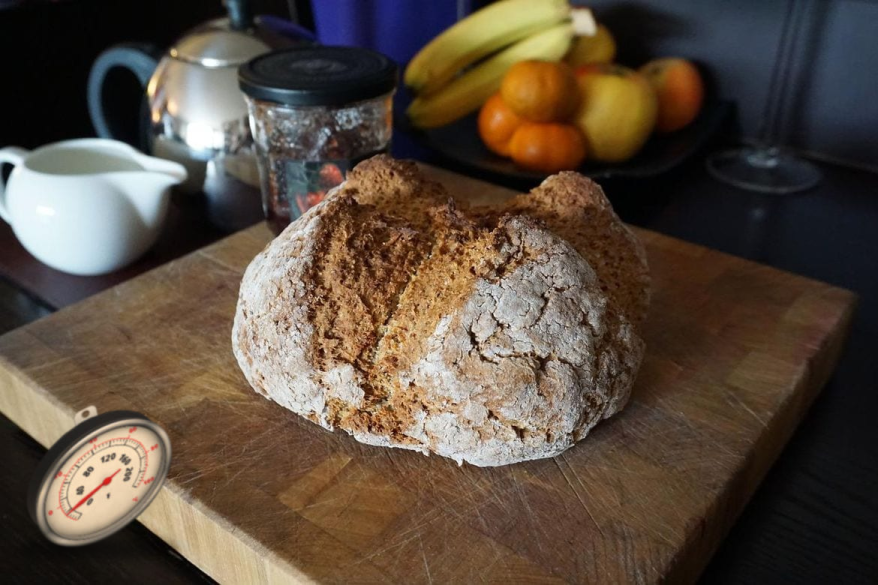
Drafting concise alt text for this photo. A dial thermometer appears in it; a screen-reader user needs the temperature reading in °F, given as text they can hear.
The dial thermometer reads 20 °F
